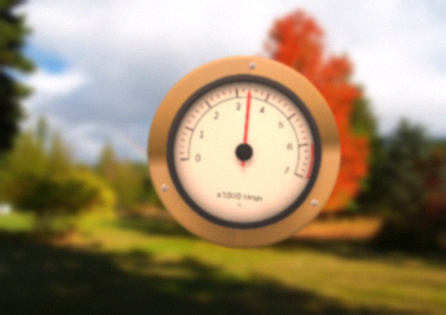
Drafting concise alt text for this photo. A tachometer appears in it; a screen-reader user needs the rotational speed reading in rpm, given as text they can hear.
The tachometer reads 3400 rpm
